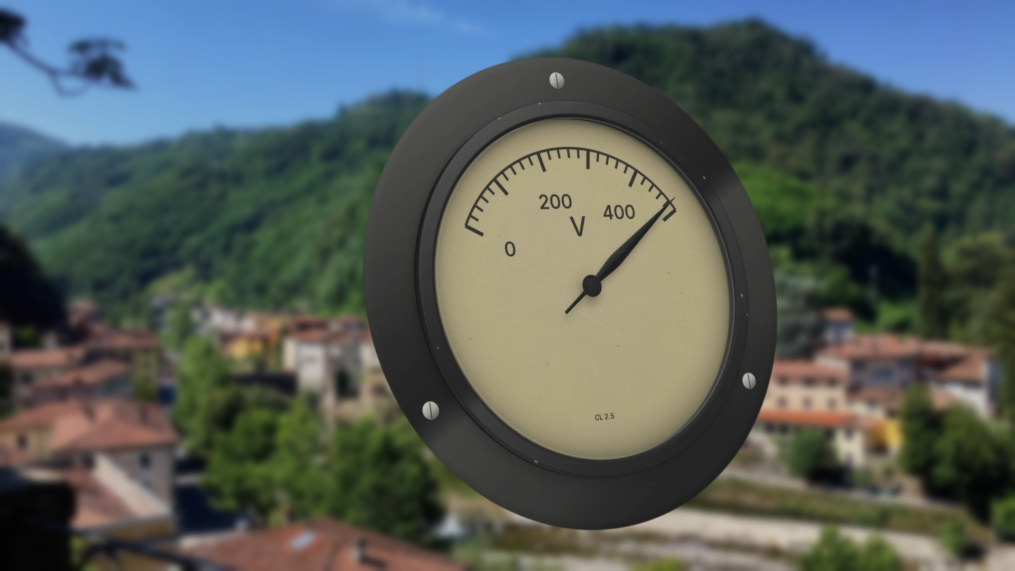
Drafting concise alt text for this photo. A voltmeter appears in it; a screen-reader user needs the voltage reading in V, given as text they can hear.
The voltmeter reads 480 V
